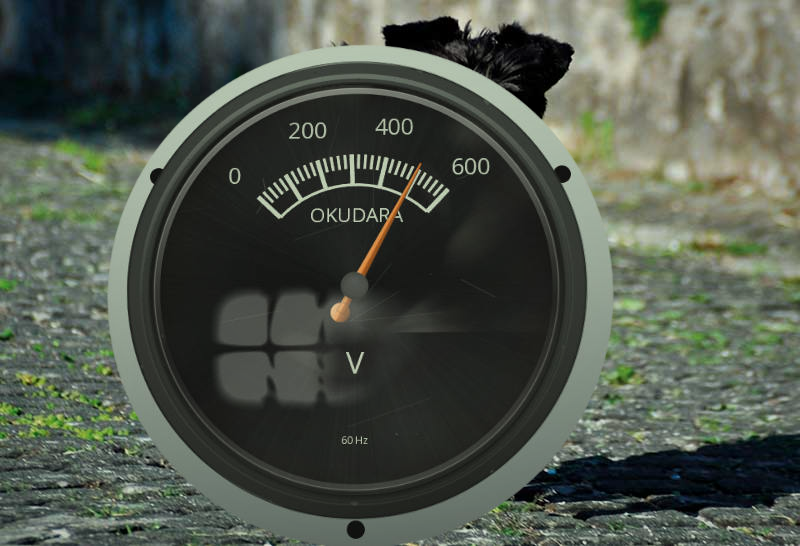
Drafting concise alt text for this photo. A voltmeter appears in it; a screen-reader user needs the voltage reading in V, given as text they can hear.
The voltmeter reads 500 V
